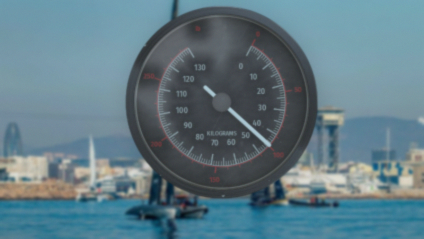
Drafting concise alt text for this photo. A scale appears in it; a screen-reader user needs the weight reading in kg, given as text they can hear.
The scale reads 45 kg
